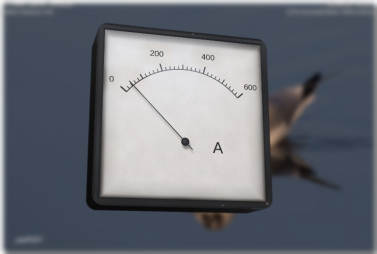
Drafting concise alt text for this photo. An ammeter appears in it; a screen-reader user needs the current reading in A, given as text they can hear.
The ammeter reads 40 A
